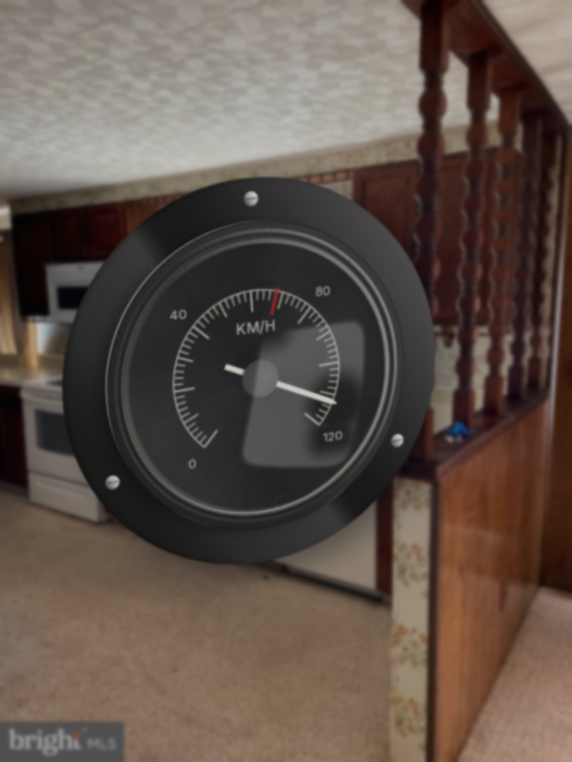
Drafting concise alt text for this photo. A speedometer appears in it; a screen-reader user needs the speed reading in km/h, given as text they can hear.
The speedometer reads 112 km/h
